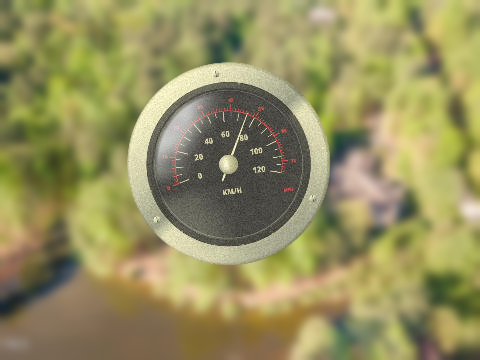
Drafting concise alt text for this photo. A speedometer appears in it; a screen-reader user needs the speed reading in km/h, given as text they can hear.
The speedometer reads 75 km/h
